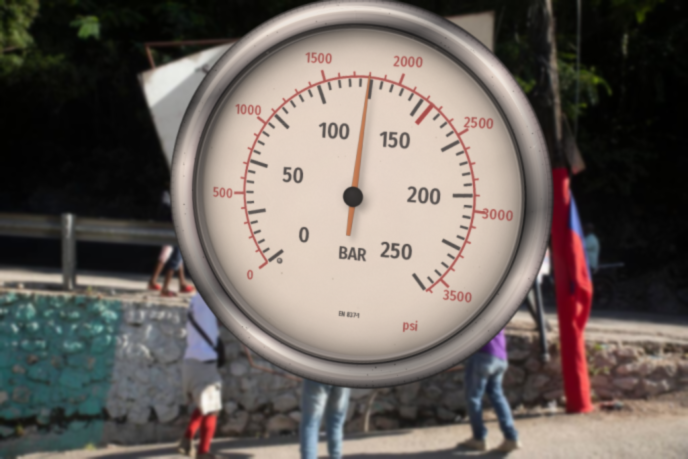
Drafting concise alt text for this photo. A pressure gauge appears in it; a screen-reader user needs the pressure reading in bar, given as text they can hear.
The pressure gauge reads 125 bar
